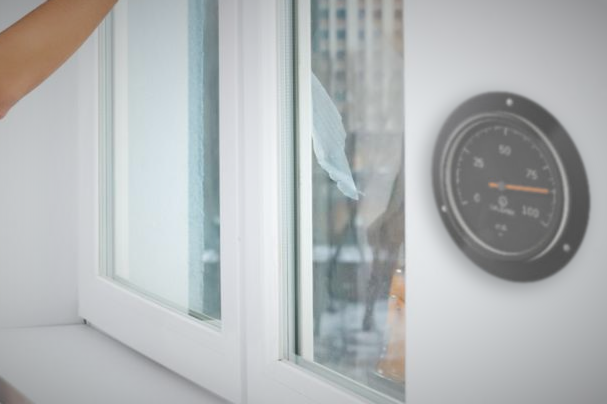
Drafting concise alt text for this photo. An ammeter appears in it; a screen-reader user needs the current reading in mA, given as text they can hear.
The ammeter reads 85 mA
